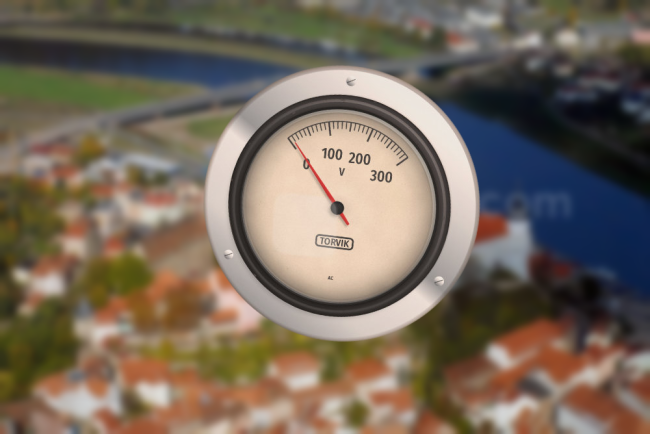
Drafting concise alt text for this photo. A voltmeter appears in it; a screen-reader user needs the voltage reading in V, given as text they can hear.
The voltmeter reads 10 V
